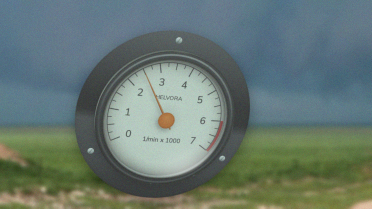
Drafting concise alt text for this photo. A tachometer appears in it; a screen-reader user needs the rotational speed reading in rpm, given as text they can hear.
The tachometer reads 2500 rpm
